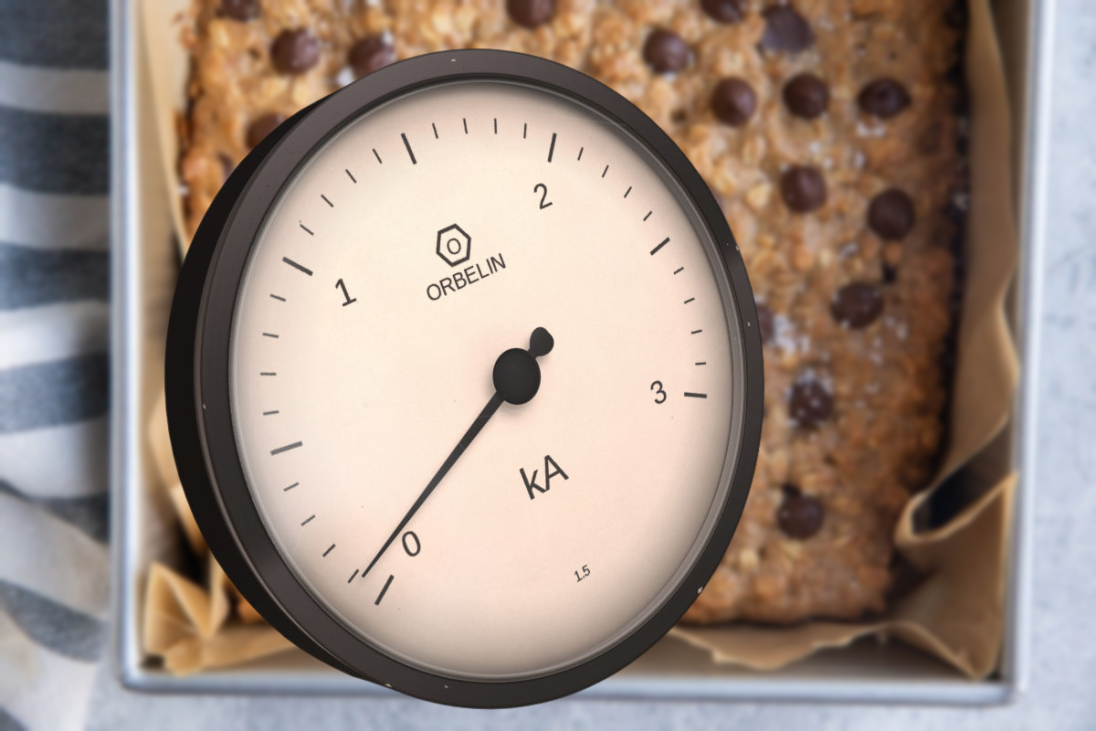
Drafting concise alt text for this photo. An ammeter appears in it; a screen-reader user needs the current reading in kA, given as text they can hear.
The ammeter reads 0.1 kA
